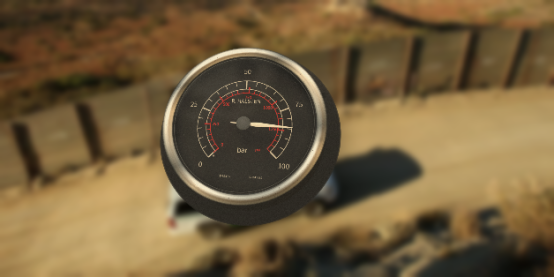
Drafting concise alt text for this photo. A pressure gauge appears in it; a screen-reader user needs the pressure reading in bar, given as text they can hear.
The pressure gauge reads 85 bar
